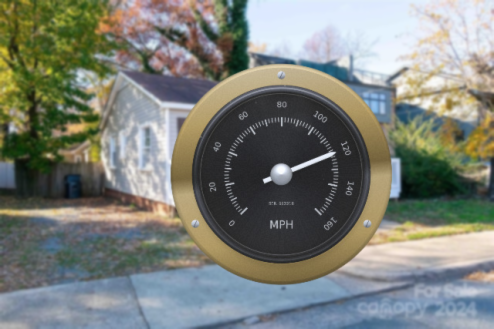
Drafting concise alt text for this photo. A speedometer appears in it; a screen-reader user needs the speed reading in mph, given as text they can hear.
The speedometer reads 120 mph
